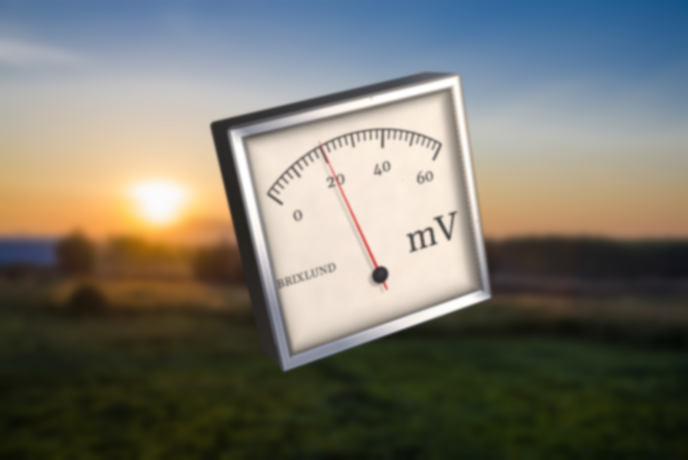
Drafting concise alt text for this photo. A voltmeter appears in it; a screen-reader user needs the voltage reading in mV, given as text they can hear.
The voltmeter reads 20 mV
